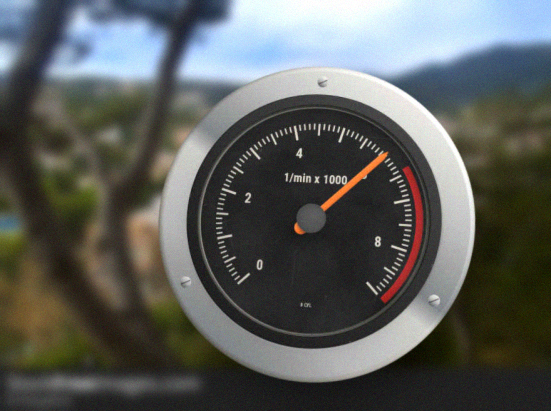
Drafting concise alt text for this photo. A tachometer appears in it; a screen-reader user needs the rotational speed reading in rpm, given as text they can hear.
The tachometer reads 6000 rpm
